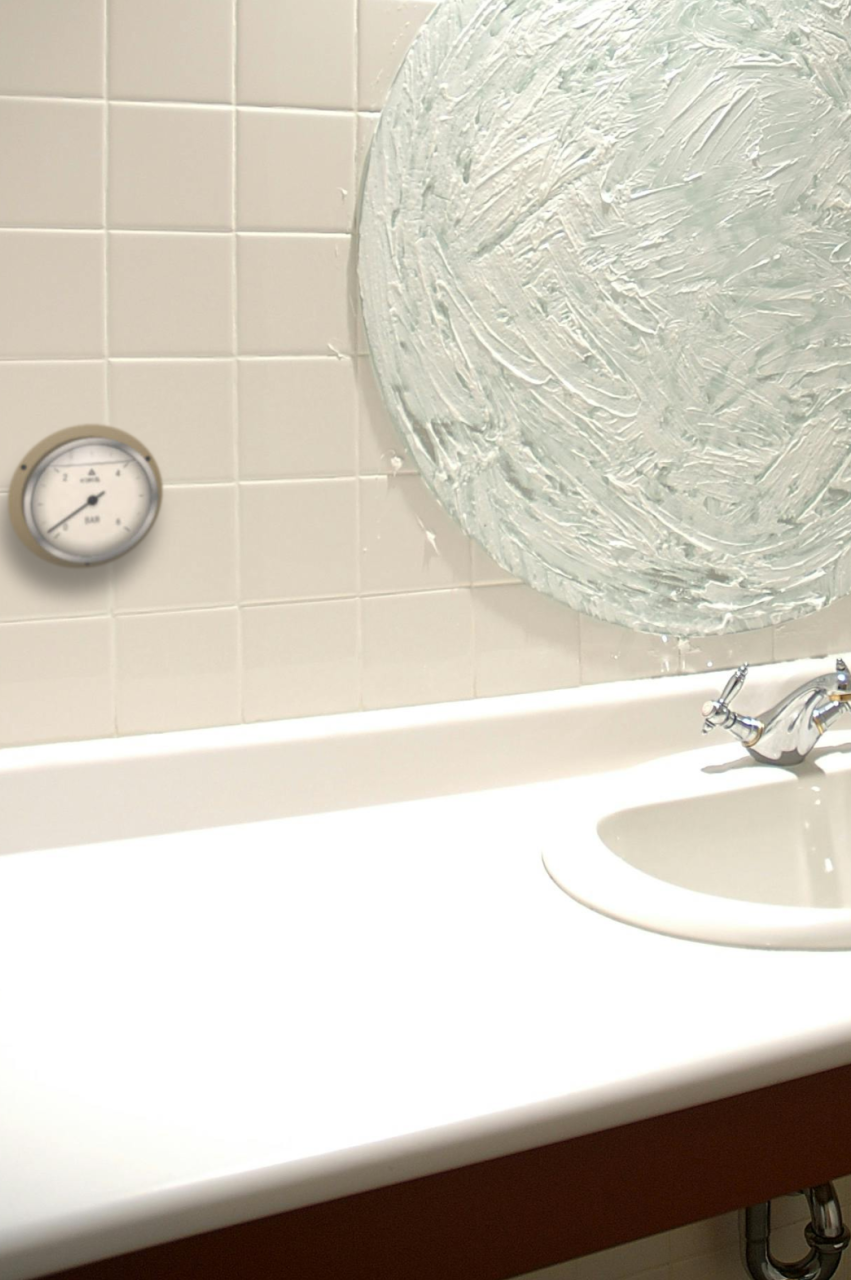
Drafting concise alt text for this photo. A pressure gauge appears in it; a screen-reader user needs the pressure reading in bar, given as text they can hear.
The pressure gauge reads 0.25 bar
